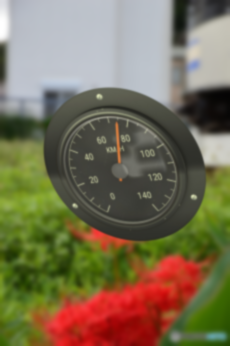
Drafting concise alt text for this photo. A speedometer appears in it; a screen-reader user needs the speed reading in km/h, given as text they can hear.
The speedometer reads 75 km/h
